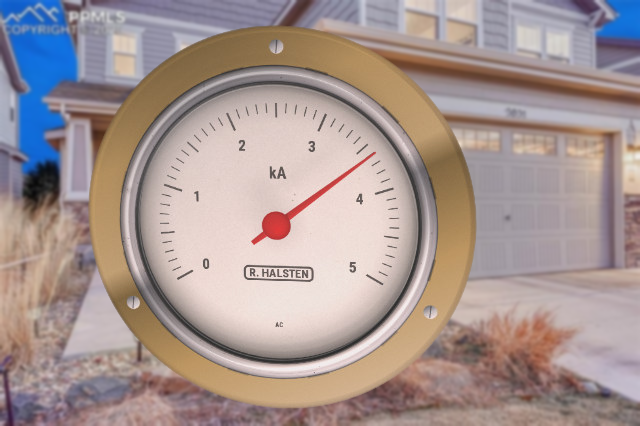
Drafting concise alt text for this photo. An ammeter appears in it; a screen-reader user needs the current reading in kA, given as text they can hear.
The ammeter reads 3.6 kA
